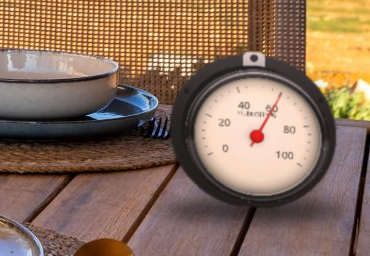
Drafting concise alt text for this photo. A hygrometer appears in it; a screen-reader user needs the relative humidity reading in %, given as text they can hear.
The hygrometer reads 60 %
